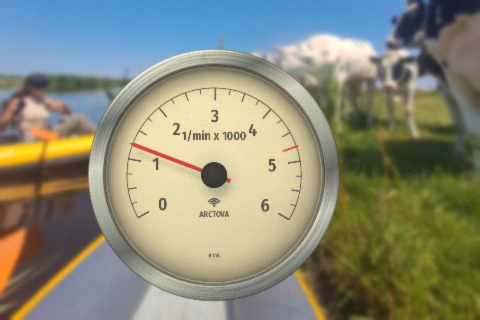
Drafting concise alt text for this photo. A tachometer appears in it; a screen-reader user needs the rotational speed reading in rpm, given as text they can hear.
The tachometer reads 1250 rpm
